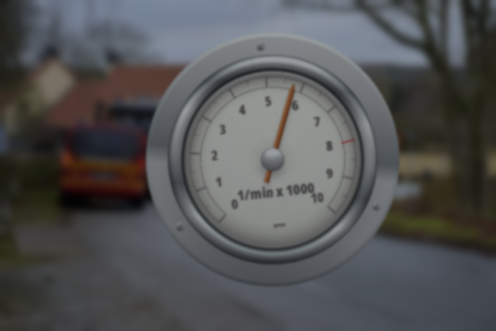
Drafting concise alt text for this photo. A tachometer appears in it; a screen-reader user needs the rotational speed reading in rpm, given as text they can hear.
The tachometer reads 5750 rpm
